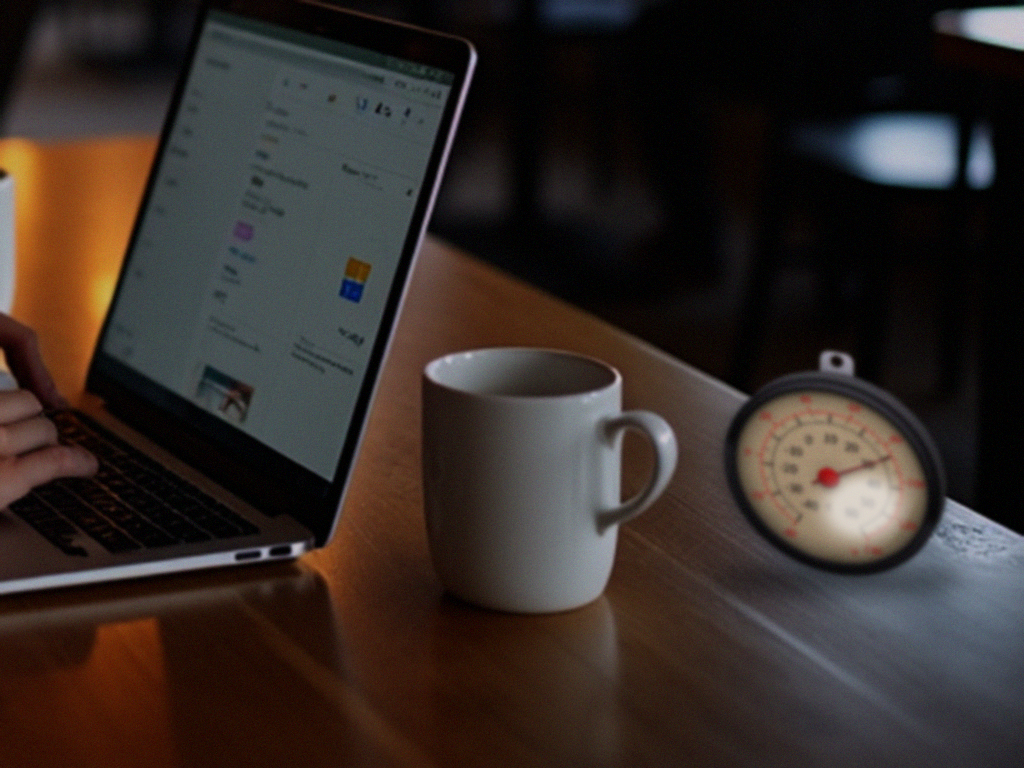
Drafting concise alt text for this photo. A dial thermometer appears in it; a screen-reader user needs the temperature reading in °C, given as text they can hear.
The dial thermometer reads 30 °C
